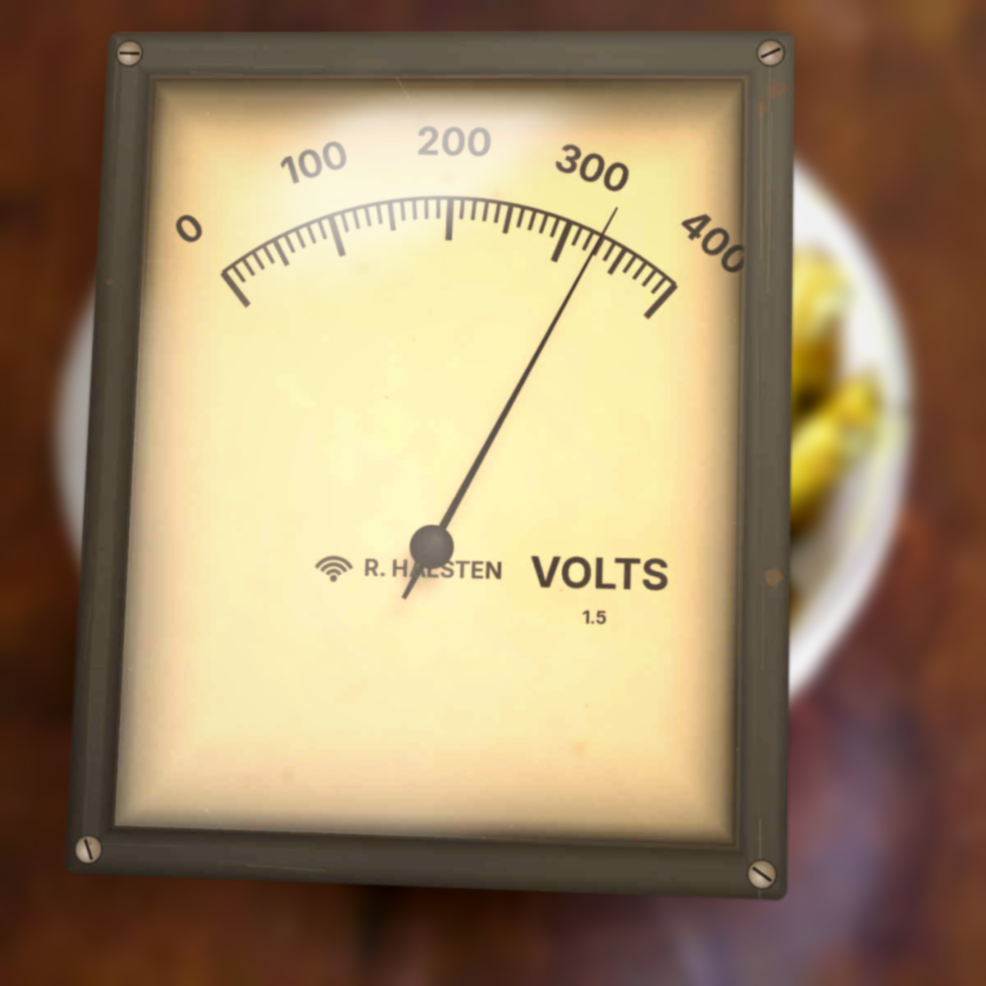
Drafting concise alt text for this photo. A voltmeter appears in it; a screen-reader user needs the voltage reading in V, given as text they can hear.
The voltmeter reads 330 V
